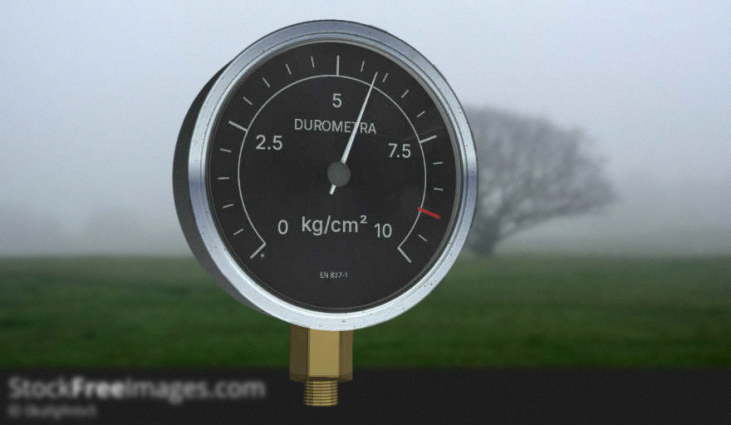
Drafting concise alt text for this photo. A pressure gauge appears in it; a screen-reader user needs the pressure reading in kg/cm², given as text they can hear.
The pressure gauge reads 5.75 kg/cm²
